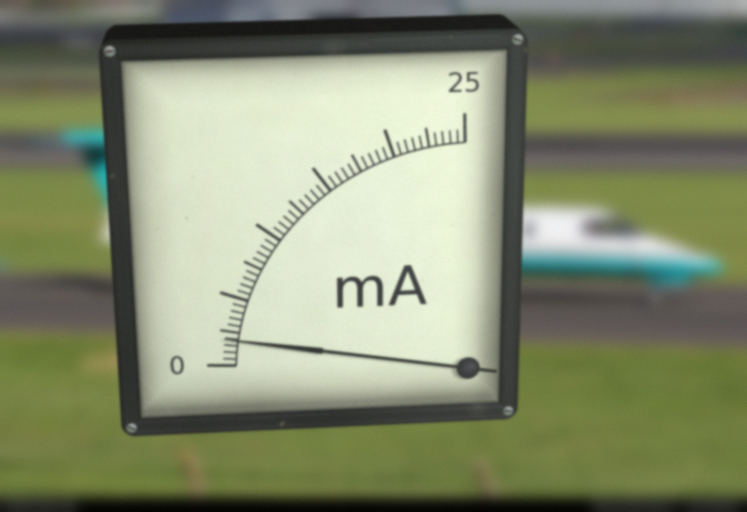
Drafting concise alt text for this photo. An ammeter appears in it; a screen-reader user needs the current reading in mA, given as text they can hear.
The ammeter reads 2 mA
